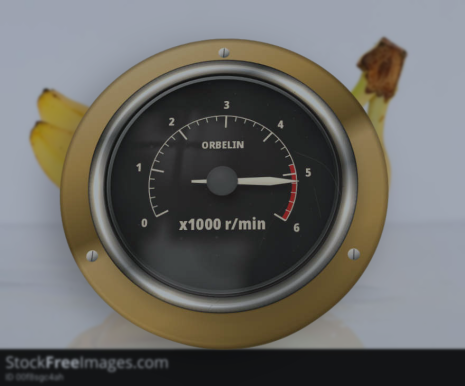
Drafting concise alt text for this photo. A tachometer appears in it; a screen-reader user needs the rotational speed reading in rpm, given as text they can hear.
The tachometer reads 5200 rpm
